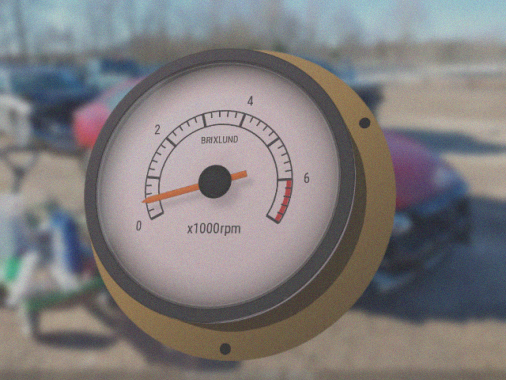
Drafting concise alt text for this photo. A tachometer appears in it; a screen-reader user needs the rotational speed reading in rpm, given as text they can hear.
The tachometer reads 400 rpm
